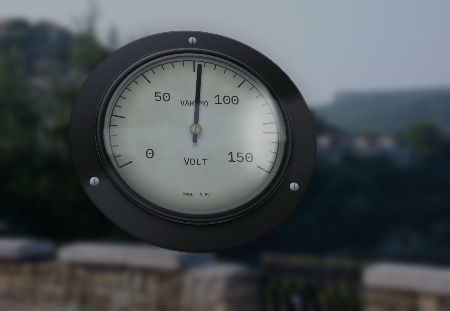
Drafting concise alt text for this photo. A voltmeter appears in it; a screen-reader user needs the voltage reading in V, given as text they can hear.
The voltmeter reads 77.5 V
